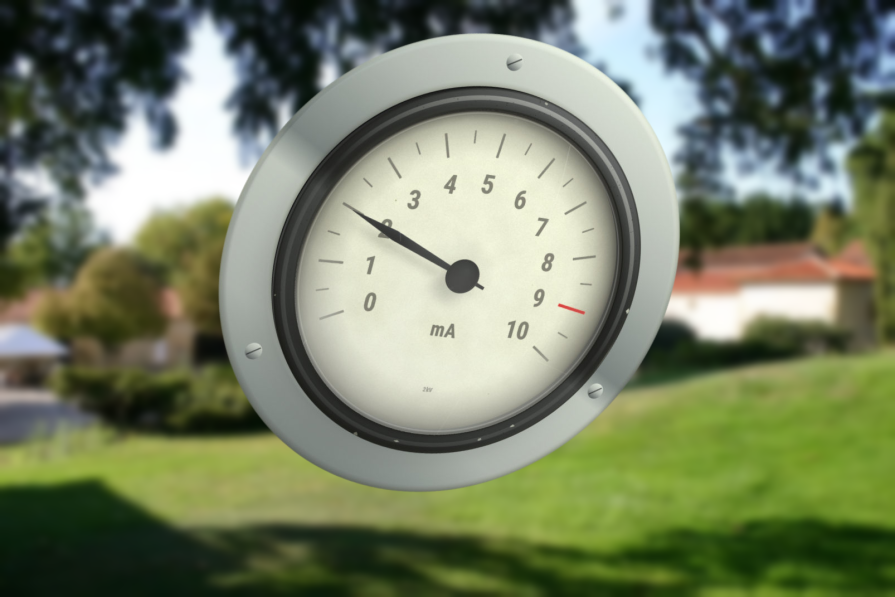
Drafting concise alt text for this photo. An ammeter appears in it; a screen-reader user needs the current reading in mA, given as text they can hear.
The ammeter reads 2 mA
